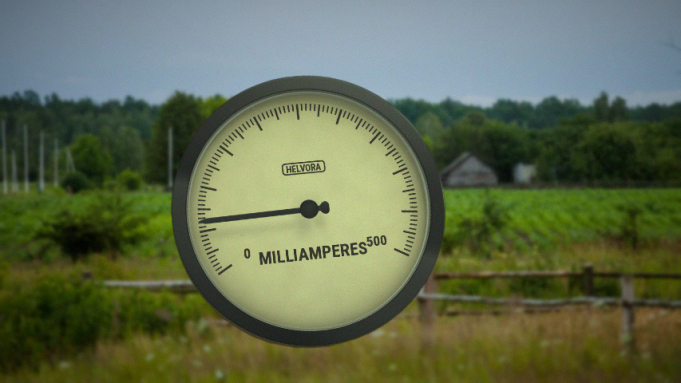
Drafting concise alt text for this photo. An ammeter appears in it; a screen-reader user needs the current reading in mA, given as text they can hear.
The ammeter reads 60 mA
